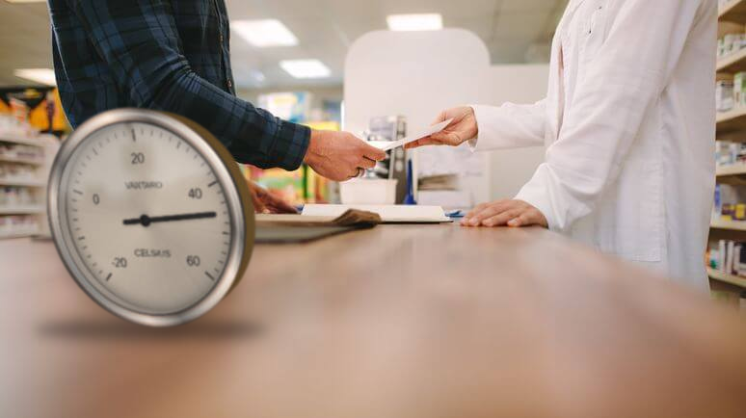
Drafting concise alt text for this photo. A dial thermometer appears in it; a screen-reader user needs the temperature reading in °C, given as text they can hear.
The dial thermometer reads 46 °C
